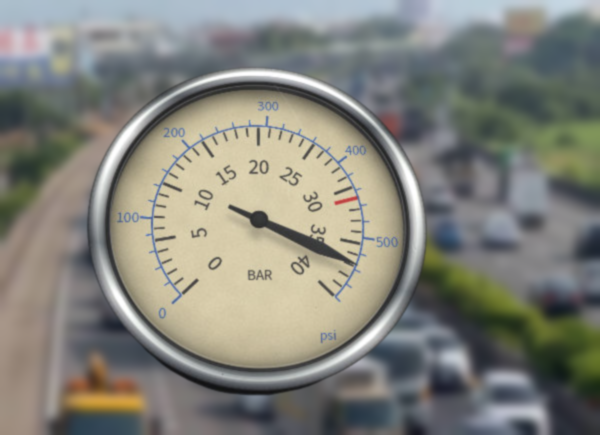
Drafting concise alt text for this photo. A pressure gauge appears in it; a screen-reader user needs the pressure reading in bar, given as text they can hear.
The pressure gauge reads 37 bar
